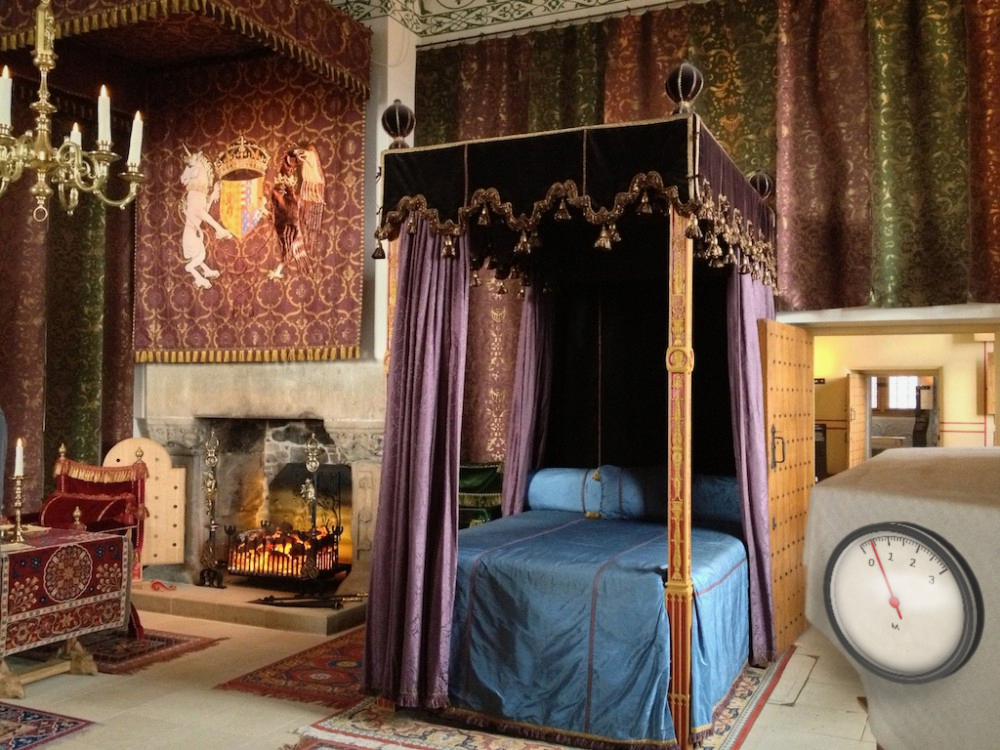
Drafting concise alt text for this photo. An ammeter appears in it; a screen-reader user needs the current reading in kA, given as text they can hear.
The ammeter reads 0.5 kA
